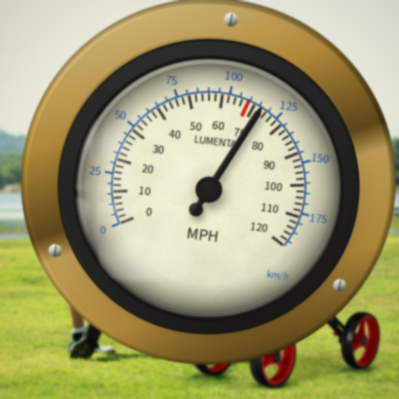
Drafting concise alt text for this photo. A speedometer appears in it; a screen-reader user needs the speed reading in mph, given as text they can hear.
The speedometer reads 72 mph
